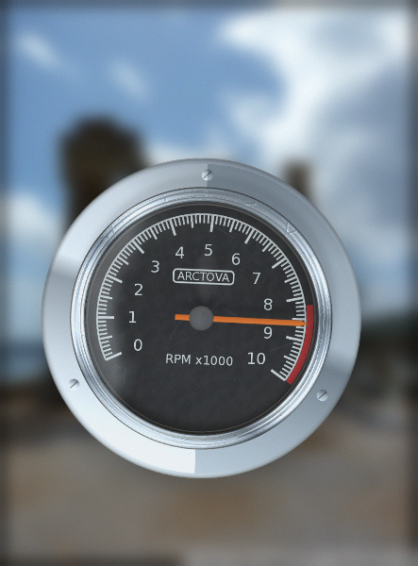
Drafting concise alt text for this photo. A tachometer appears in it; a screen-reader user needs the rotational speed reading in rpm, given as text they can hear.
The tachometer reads 8600 rpm
